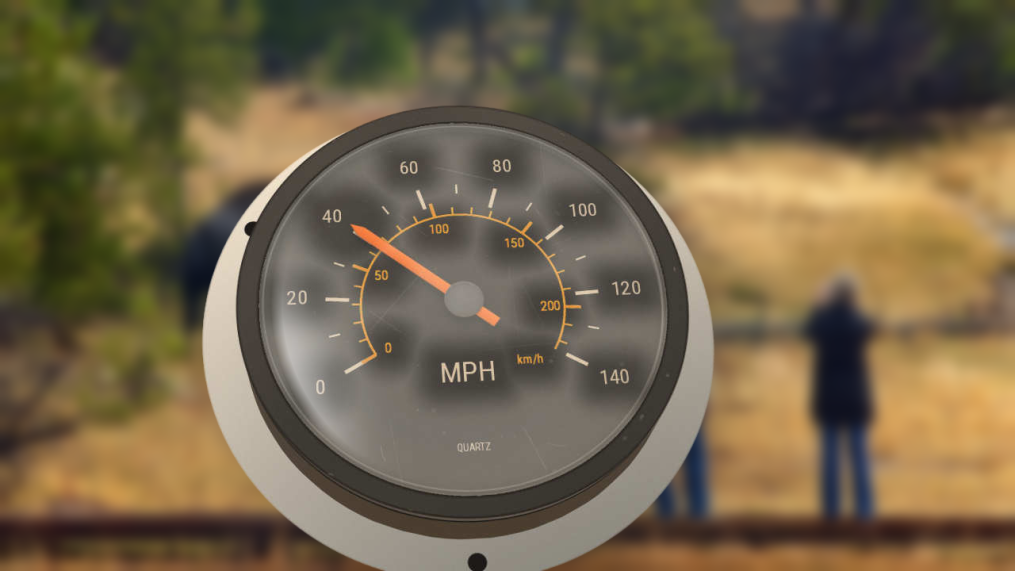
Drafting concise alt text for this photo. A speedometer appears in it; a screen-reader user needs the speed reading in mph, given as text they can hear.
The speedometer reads 40 mph
